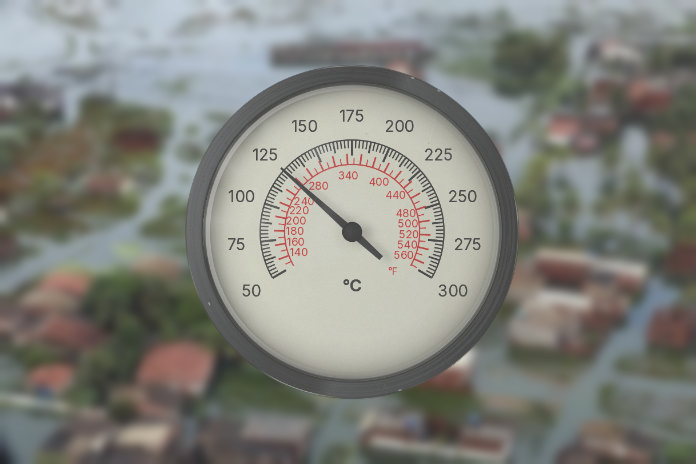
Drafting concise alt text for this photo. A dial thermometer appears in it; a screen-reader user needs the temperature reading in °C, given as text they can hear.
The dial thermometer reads 125 °C
